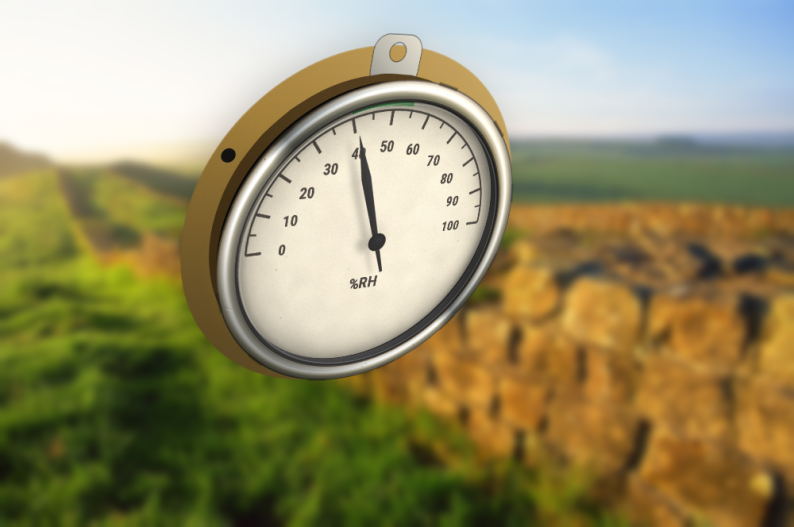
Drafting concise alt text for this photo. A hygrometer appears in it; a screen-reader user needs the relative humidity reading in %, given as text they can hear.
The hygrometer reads 40 %
